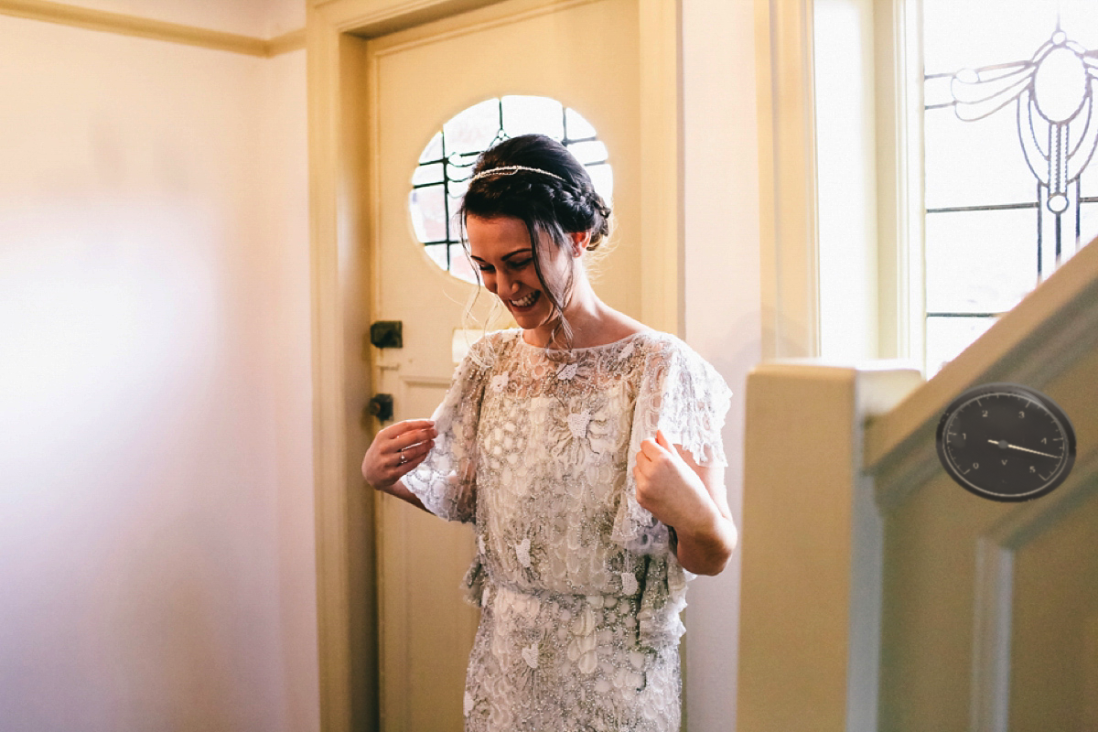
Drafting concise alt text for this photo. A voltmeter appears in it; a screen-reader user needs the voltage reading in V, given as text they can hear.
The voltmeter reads 4.4 V
